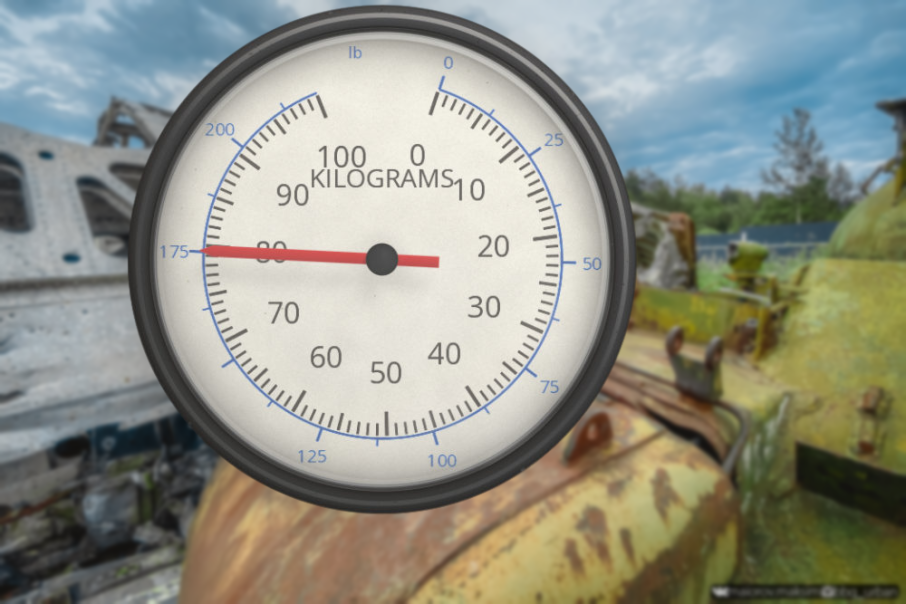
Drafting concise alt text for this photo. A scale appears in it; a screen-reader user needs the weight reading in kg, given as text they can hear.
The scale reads 79.5 kg
